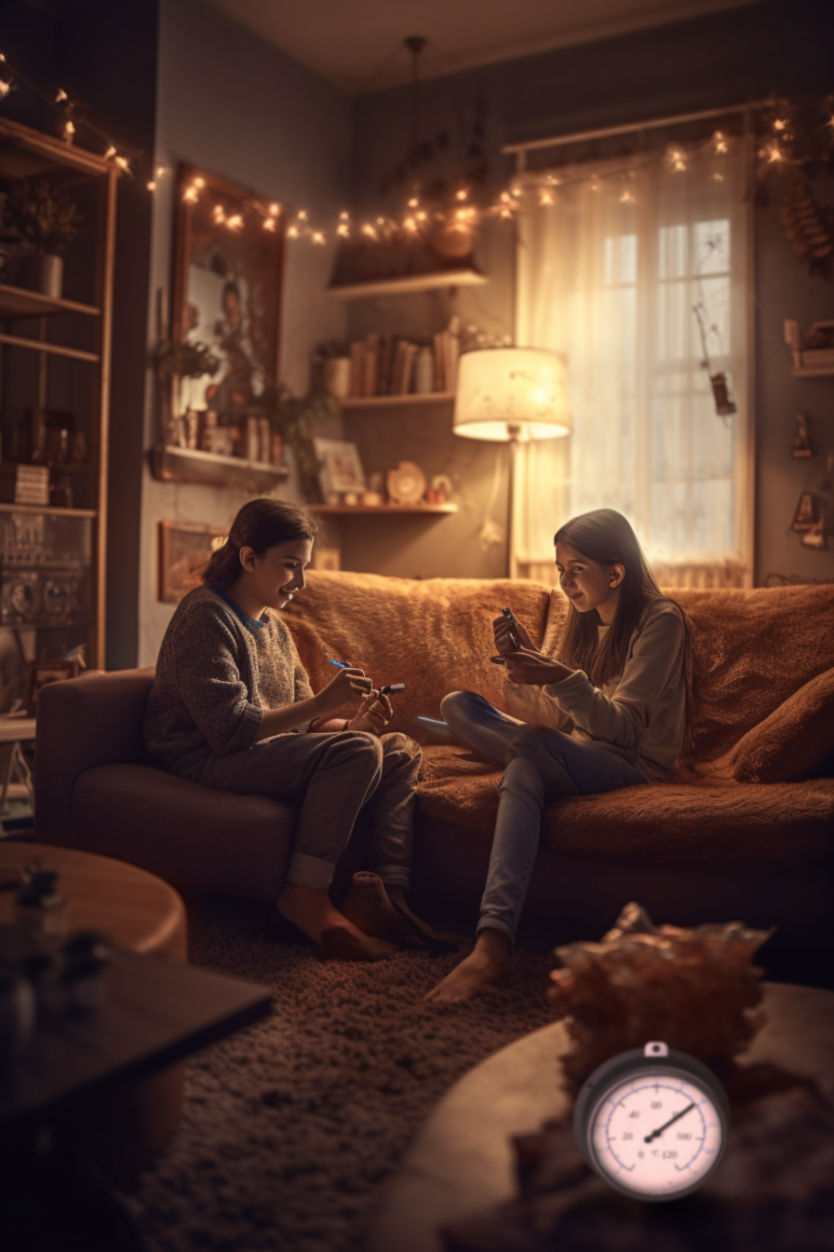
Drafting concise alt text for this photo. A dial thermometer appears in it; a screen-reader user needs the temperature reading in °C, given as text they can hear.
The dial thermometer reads 80 °C
